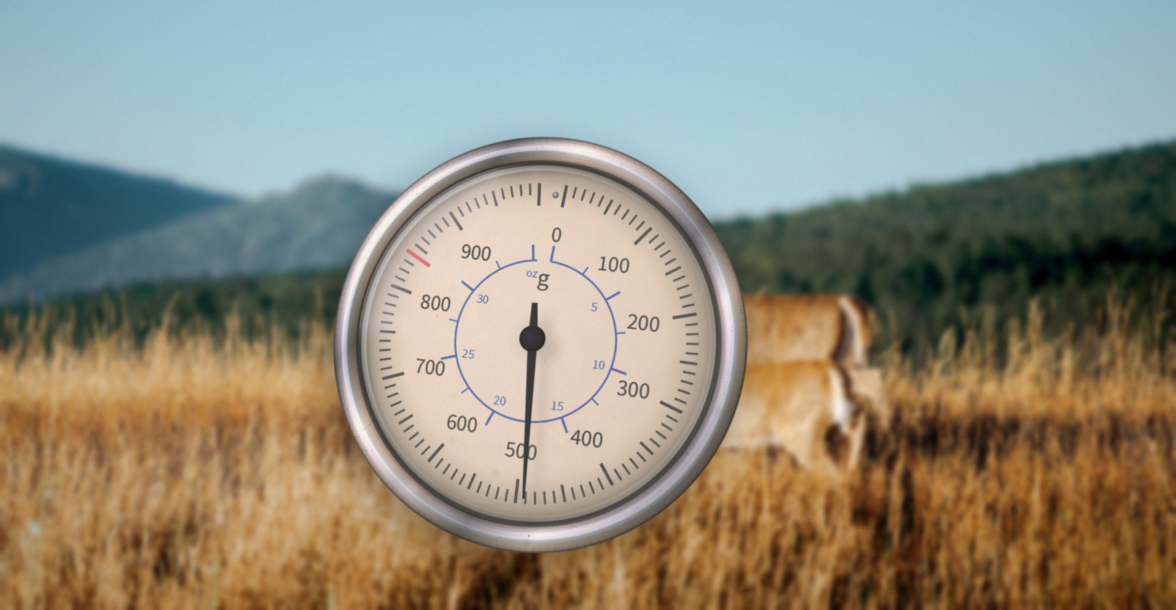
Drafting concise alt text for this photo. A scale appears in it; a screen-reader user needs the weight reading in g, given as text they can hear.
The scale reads 490 g
